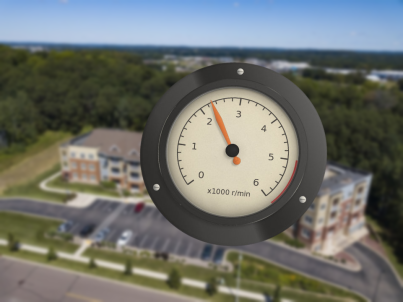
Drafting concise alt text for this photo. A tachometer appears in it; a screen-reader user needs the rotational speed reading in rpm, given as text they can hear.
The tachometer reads 2300 rpm
